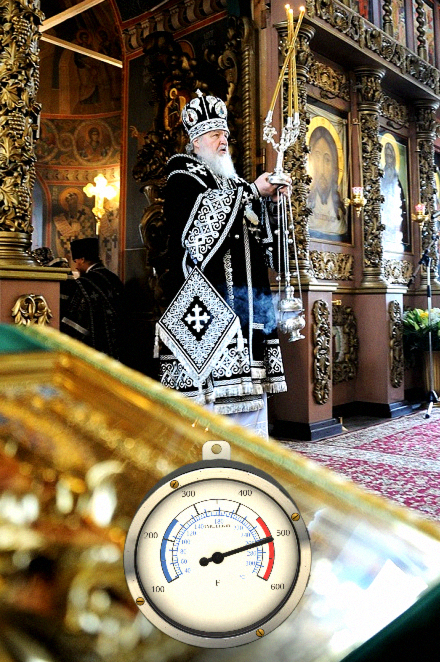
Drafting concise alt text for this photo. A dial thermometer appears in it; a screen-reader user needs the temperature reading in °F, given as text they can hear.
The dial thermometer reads 500 °F
